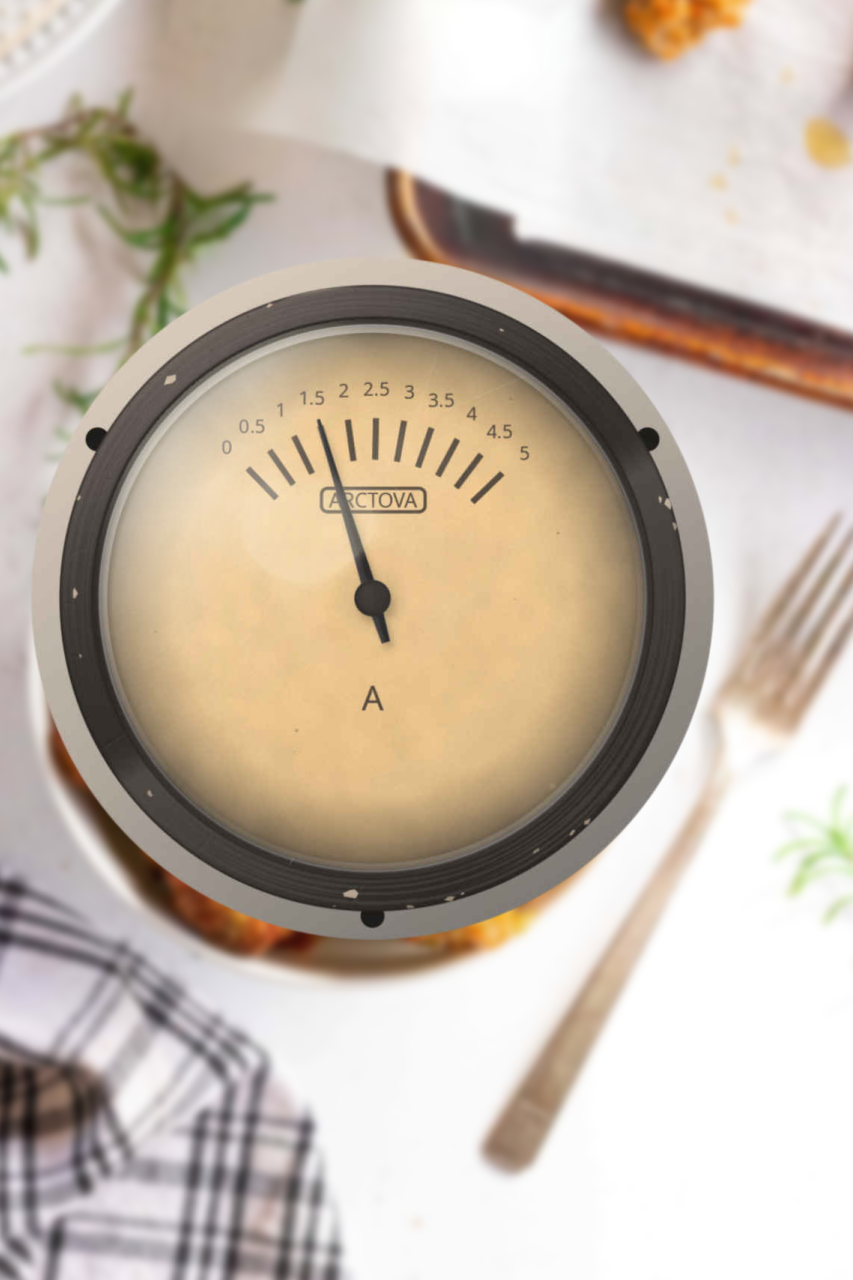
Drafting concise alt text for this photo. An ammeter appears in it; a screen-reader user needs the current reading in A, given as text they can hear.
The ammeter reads 1.5 A
